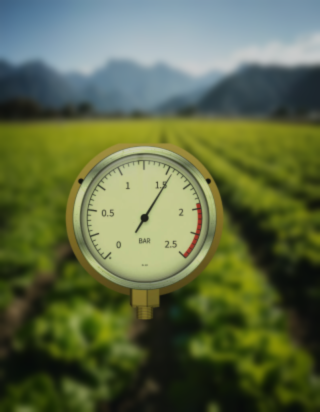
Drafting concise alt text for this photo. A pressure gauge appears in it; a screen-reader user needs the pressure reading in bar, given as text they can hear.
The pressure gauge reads 1.55 bar
